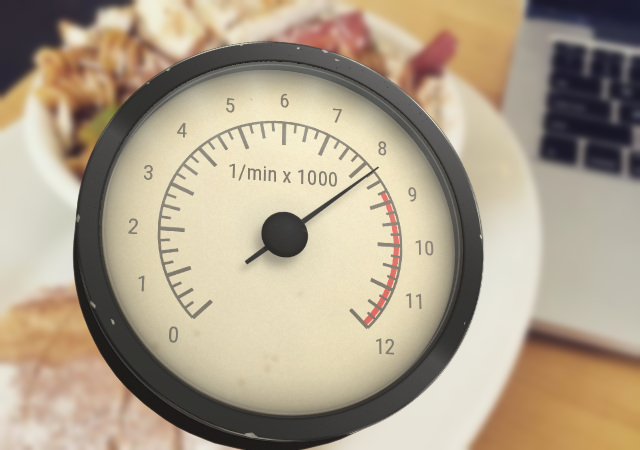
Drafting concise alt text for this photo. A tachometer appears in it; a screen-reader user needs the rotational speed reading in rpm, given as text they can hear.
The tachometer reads 8250 rpm
